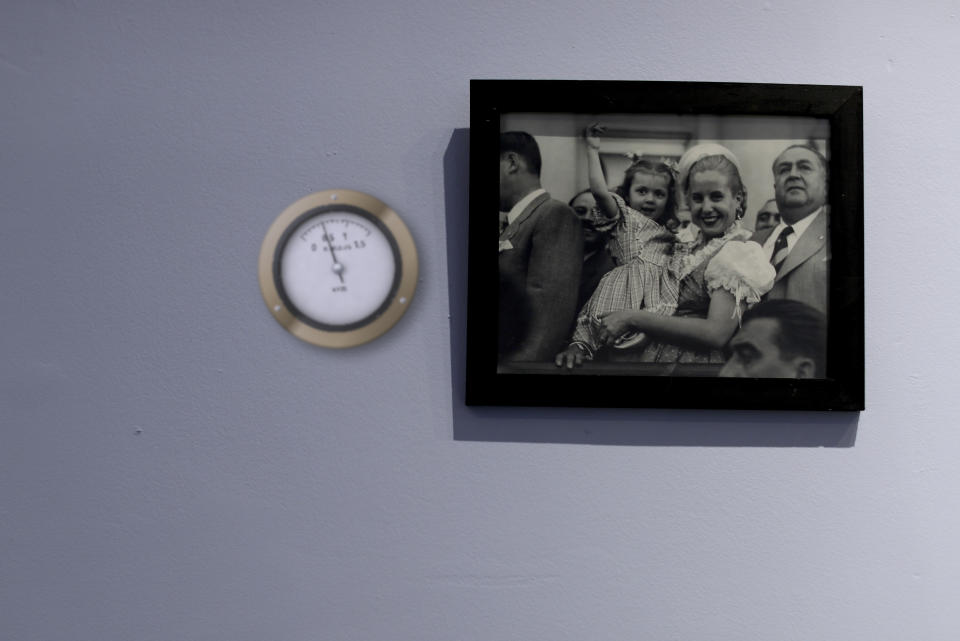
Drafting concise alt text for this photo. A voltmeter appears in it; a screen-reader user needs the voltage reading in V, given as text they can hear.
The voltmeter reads 0.5 V
